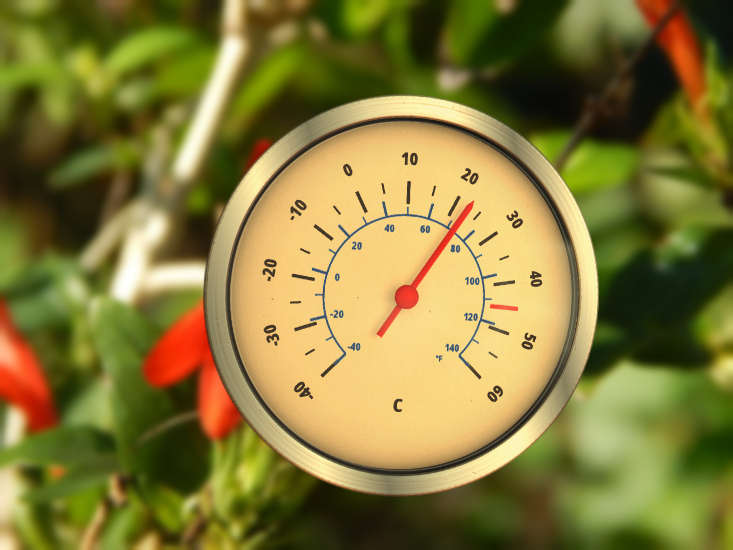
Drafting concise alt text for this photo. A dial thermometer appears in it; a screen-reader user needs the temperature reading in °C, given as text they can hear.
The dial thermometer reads 22.5 °C
